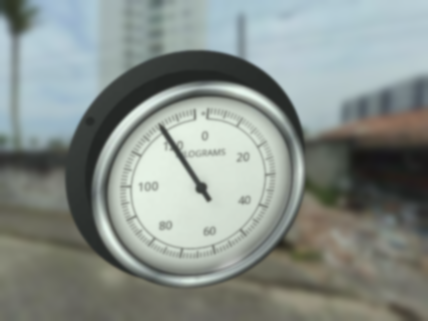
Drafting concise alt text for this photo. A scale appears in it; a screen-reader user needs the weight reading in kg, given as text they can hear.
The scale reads 120 kg
